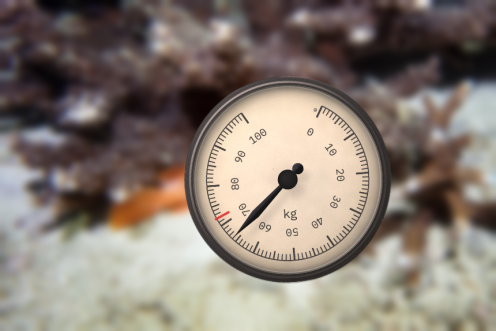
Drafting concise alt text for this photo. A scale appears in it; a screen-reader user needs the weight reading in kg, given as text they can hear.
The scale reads 66 kg
